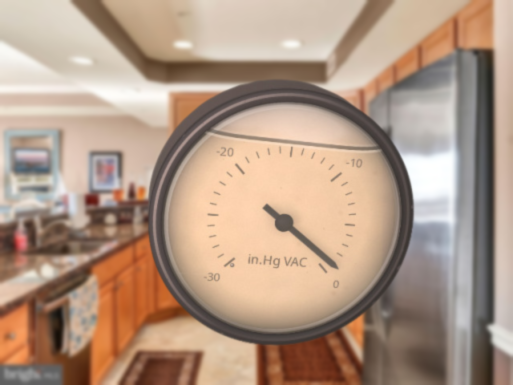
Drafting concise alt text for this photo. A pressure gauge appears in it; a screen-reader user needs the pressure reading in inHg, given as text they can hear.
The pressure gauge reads -1 inHg
